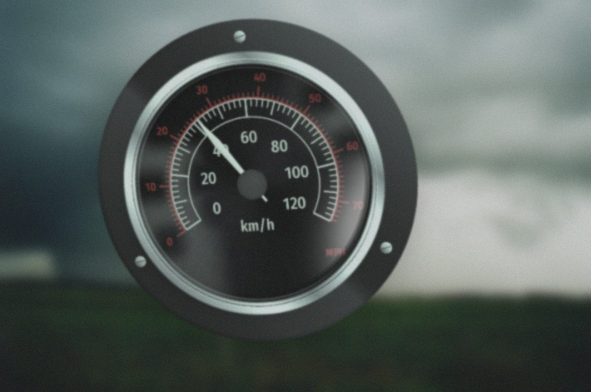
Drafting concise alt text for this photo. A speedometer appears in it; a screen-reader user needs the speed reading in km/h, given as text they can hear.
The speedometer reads 42 km/h
